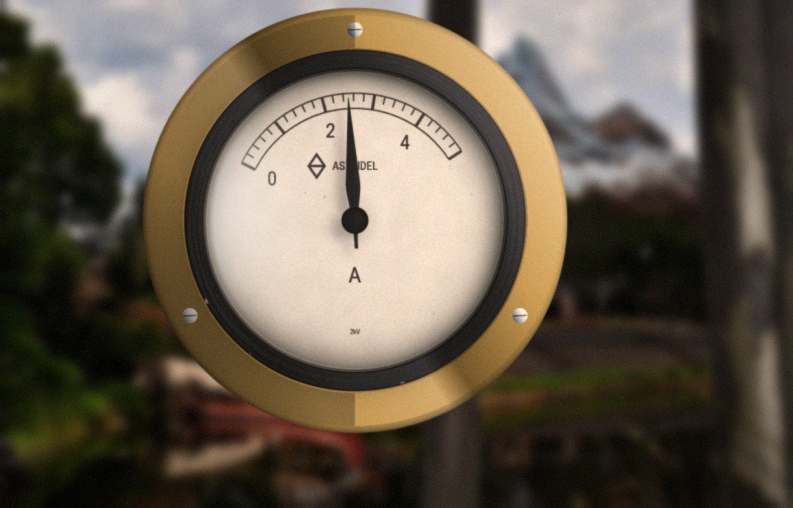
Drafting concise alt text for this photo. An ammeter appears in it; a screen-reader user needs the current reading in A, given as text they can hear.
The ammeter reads 2.5 A
